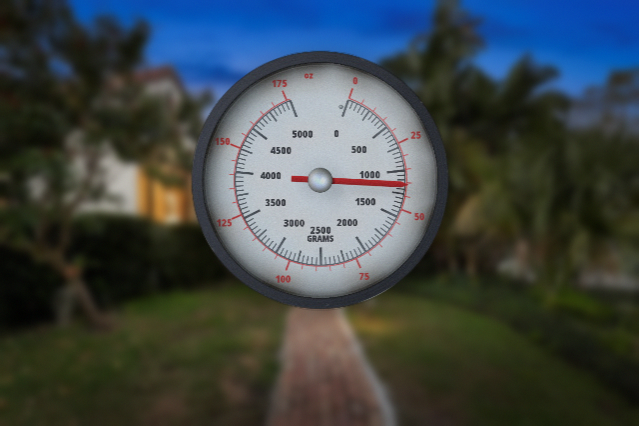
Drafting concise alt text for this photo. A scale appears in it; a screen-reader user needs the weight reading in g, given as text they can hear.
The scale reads 1150 g
